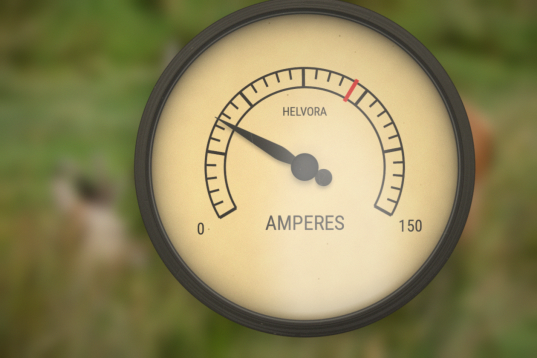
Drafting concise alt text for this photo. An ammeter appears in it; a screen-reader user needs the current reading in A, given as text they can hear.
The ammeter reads 37.5 A
